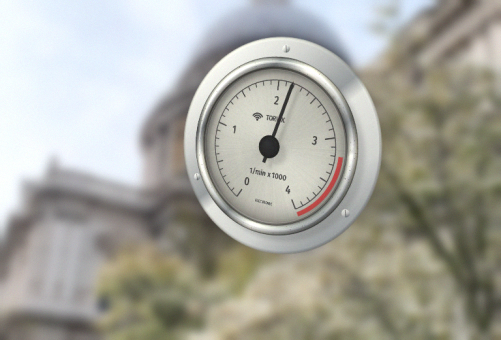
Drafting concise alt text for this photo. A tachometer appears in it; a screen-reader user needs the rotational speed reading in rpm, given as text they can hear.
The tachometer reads 2200 rpm
